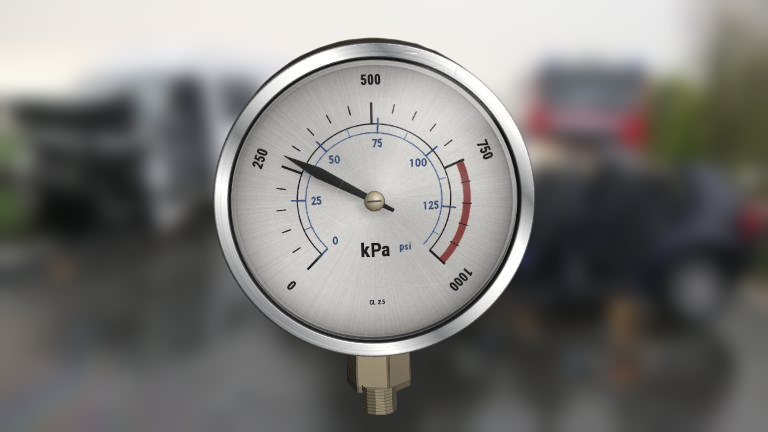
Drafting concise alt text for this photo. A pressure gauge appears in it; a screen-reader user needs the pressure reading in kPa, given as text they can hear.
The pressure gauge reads 275 kPa
